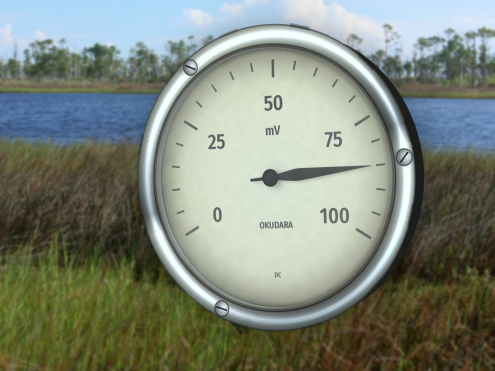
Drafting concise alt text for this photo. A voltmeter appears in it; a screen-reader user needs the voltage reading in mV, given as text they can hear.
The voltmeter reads 85 mV
